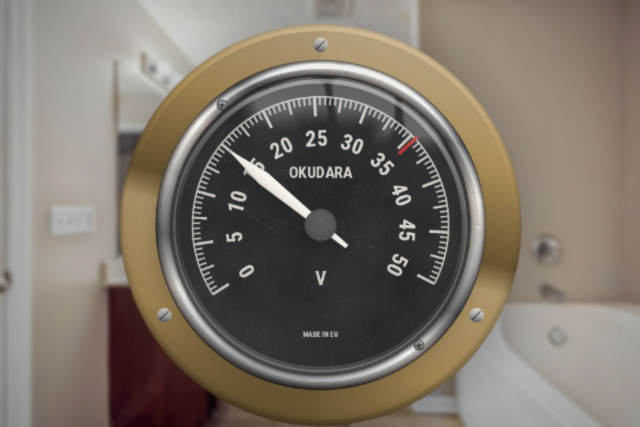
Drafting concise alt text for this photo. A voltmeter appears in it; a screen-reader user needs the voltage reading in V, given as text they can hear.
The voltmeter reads 15 V
